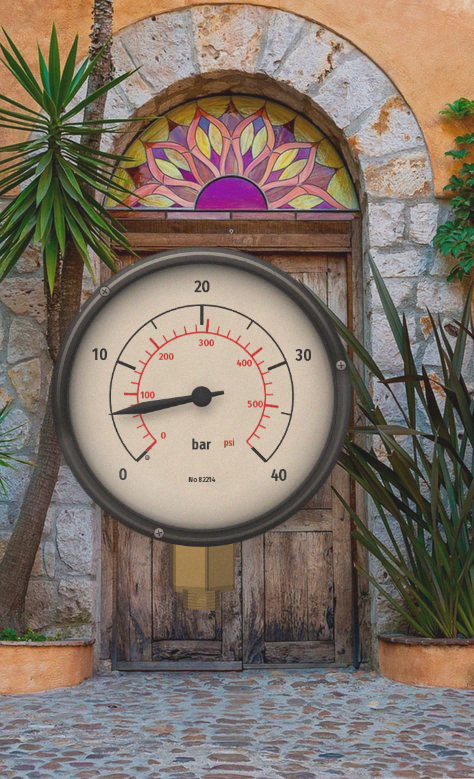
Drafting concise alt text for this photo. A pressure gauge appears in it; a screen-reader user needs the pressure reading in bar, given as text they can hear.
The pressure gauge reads 5 bar
